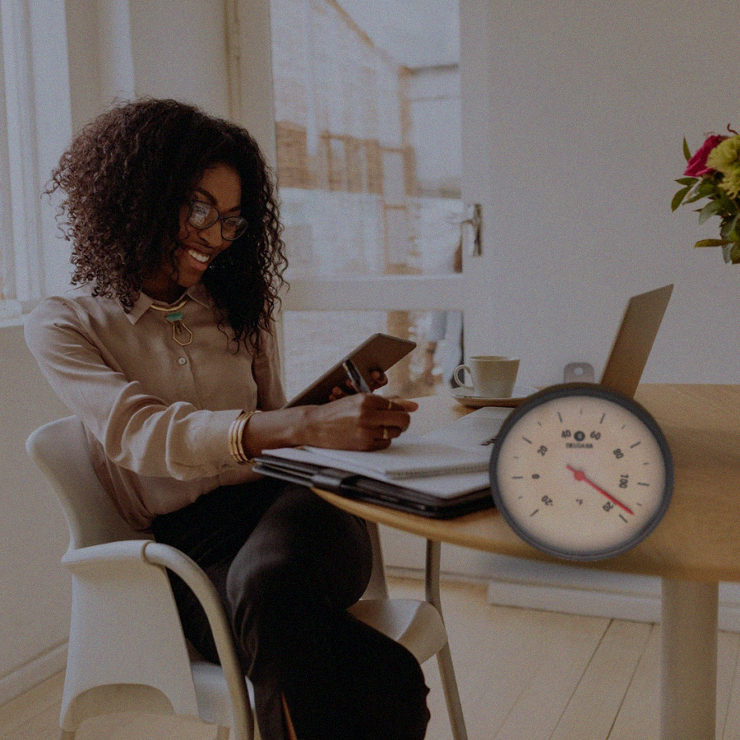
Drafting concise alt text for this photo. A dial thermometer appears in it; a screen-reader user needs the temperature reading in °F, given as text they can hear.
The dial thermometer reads 115 °F
